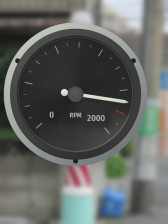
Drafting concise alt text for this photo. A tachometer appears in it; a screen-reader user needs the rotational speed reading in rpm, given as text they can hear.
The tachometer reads 1700 rpm
